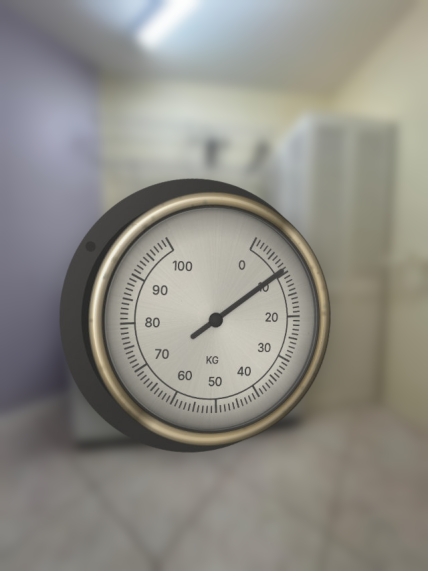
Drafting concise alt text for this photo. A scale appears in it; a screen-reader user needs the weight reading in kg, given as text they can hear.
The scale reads 9 kg
